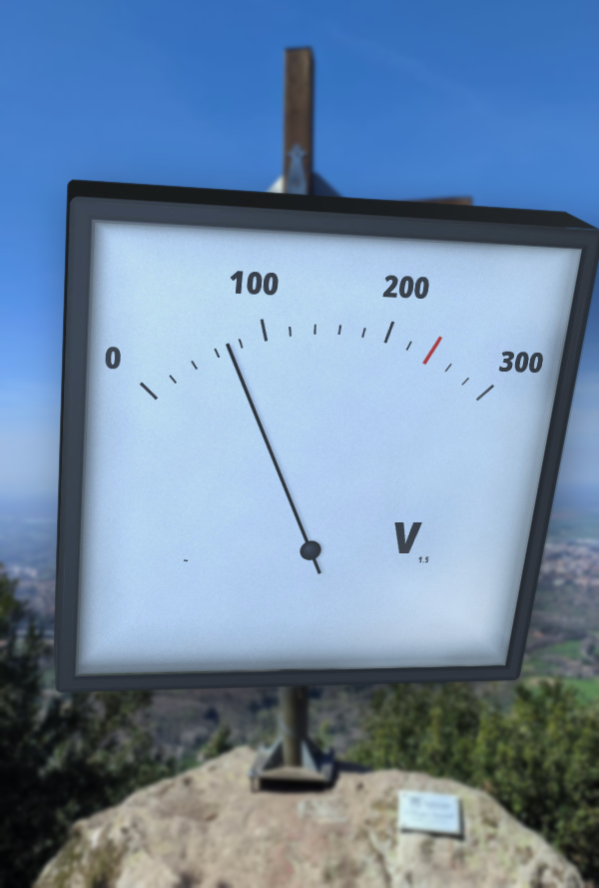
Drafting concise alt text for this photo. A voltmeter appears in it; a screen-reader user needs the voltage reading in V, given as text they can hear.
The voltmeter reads 70 V
